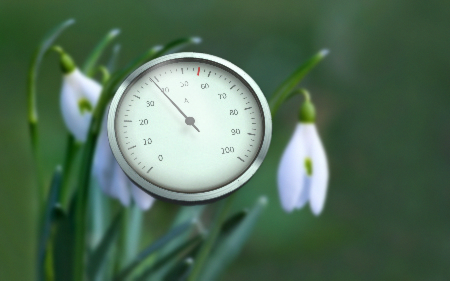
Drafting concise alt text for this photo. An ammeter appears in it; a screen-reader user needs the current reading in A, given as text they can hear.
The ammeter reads 38 A
